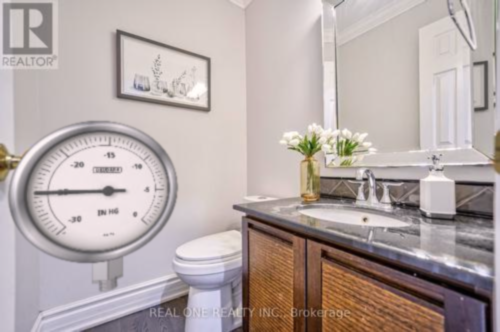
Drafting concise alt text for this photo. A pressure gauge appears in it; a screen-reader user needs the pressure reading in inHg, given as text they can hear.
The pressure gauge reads -25 inHg
